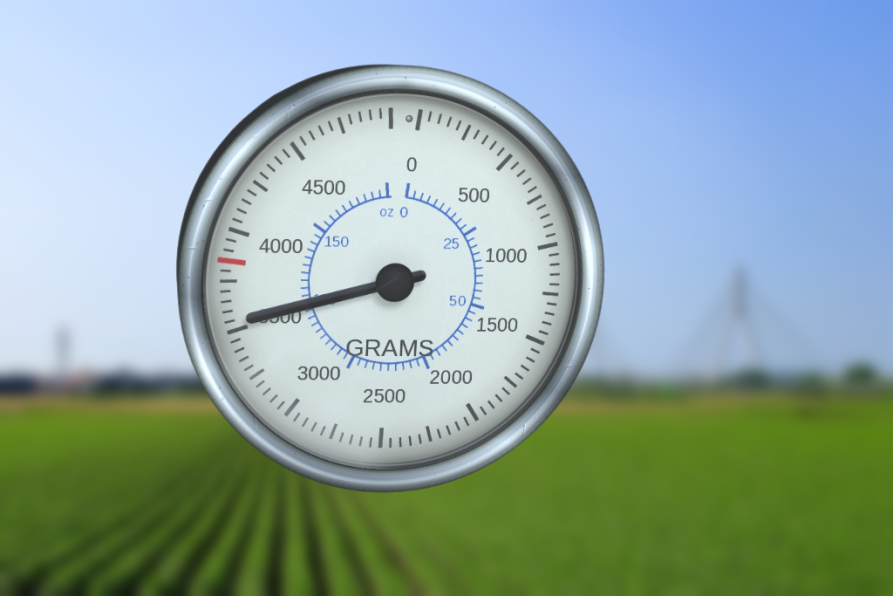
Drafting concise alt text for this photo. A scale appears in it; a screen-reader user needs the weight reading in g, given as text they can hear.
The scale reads 3550 g
